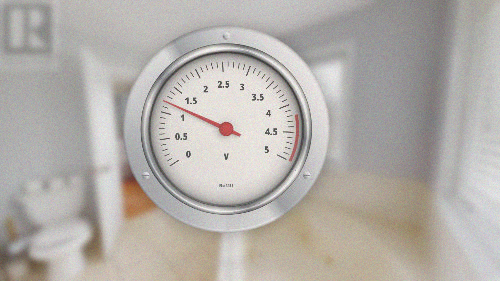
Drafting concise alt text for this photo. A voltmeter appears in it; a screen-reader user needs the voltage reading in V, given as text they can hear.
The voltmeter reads 1.2 V
